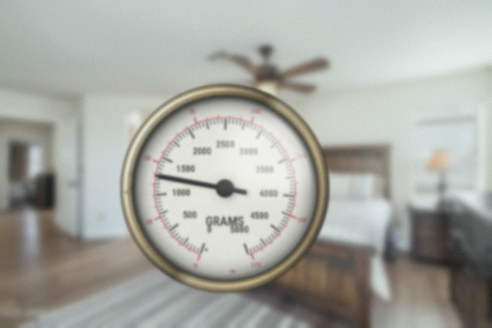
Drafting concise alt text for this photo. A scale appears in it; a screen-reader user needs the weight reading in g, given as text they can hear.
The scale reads 1250 g
